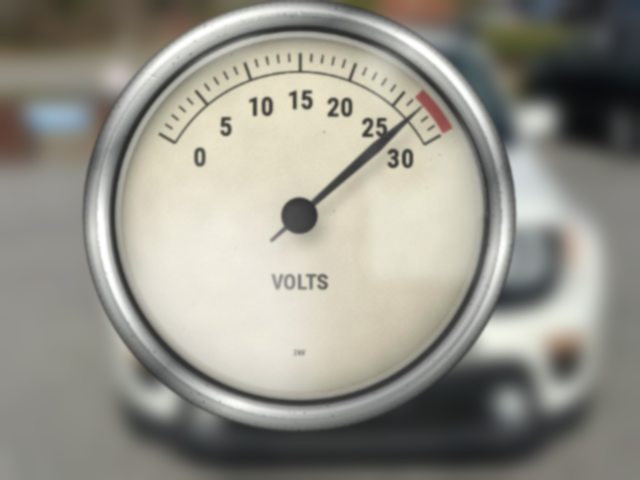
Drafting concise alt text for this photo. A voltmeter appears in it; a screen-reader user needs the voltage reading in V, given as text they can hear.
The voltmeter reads 27 V
